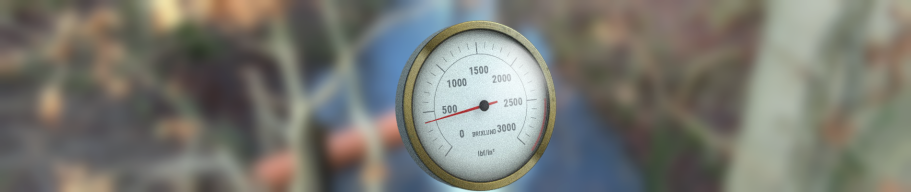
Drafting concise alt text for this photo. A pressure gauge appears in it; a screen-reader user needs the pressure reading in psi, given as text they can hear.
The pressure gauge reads 400 psi
